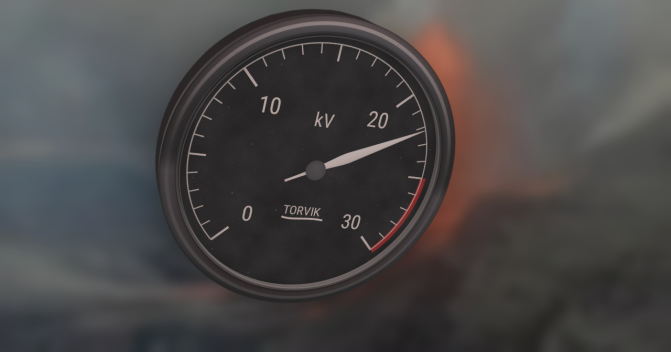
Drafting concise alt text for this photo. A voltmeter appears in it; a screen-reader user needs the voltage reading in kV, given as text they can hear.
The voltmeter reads 22 kV
